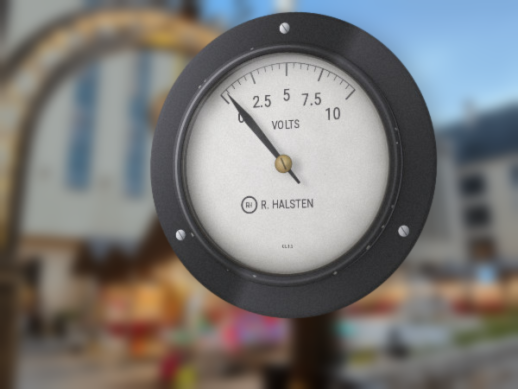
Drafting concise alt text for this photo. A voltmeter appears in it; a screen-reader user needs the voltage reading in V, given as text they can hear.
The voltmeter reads 0.5 V
